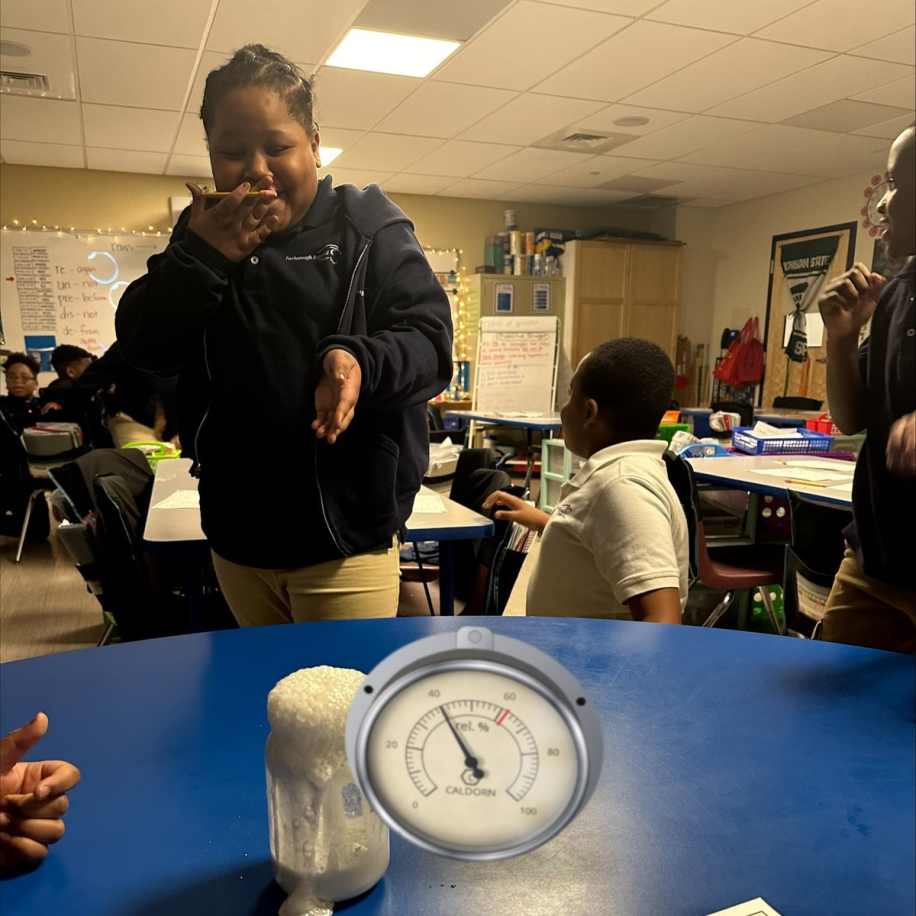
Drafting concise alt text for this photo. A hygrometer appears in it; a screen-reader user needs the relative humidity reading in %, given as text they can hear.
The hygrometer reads 40 %
